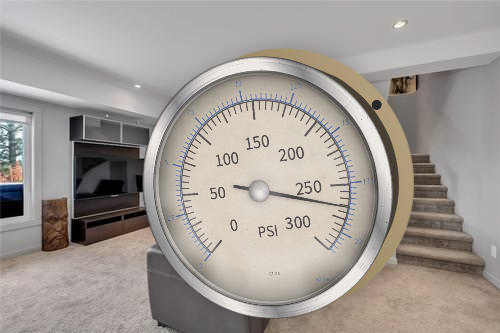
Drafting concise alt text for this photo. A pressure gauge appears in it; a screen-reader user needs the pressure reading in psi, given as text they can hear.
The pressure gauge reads 265 psi
